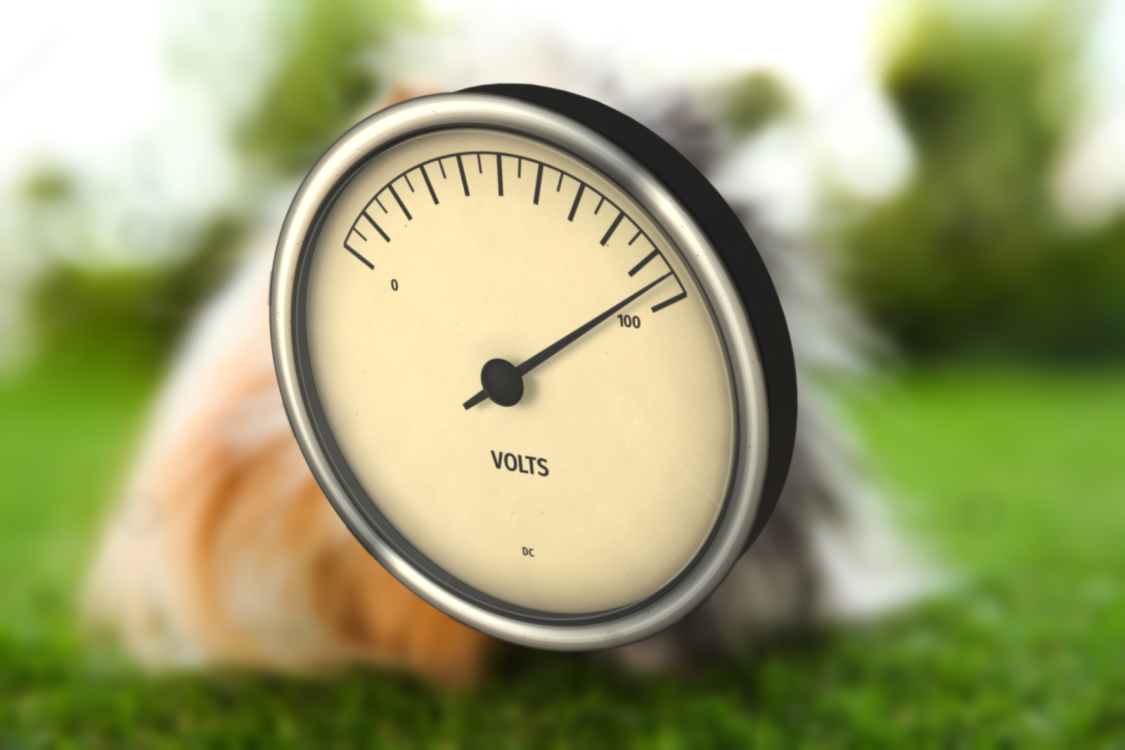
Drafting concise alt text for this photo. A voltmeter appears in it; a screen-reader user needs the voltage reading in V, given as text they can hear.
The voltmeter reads 95 V
